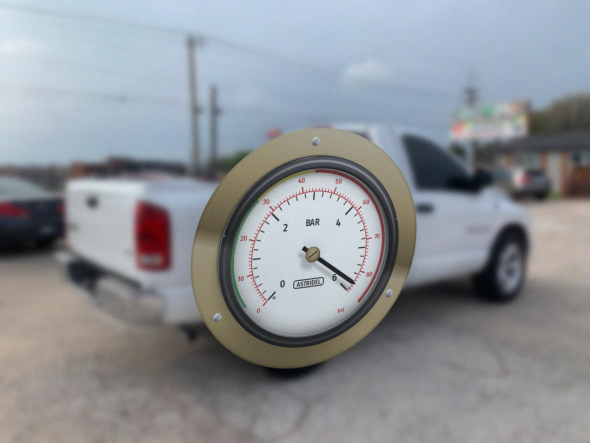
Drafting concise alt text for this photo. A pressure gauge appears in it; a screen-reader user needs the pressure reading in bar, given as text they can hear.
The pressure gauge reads 5.8 bar
